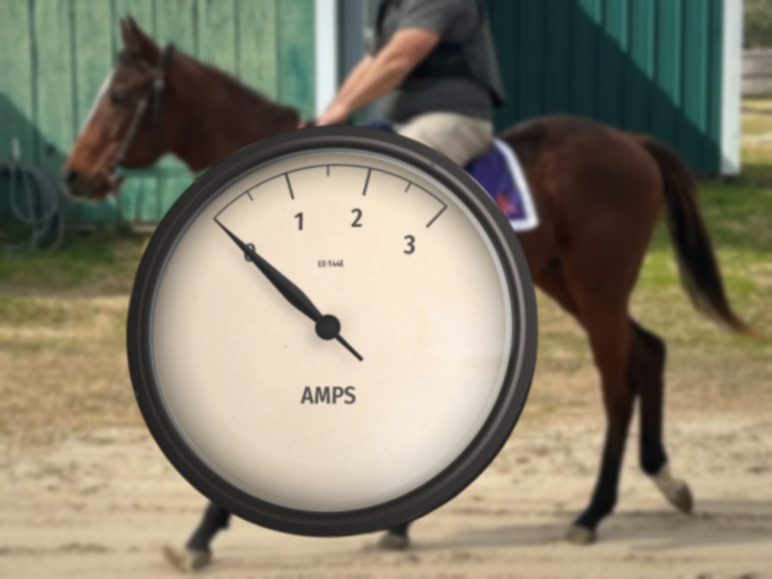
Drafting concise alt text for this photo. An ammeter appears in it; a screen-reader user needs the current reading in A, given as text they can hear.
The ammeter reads 0 A
